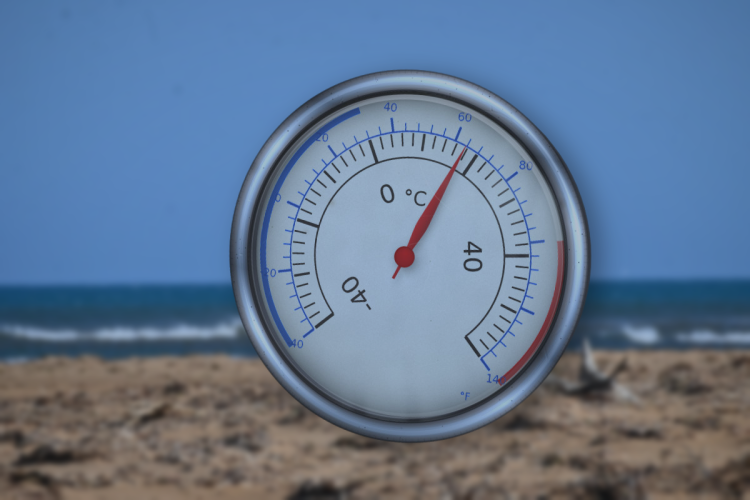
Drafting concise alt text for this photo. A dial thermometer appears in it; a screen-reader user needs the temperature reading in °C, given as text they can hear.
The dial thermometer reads 18 °C
